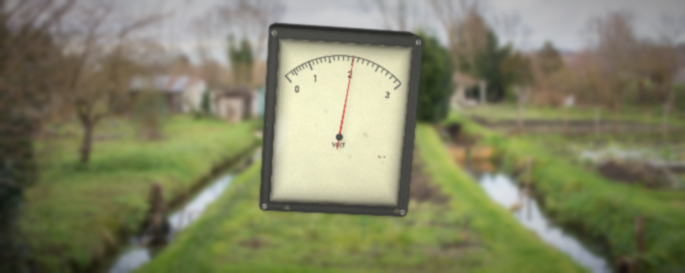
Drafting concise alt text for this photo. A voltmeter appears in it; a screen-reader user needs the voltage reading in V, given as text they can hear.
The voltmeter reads 2 V
